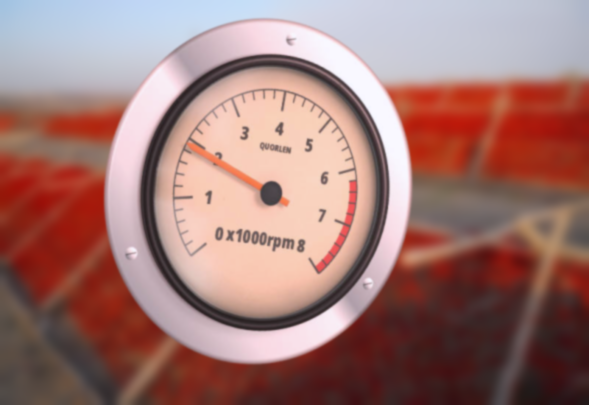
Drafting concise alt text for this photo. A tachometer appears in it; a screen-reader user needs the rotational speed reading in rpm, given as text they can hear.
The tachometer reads 1900 rpm
